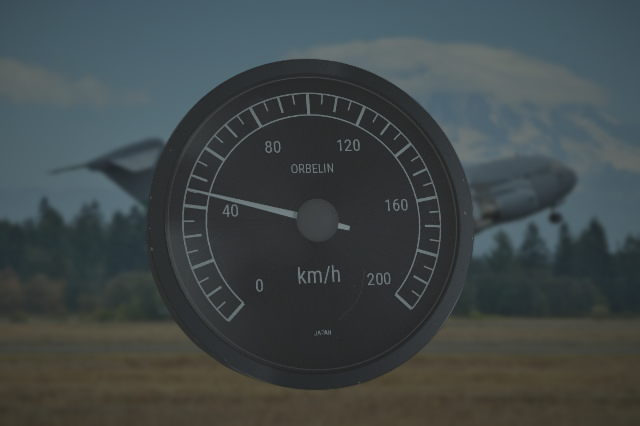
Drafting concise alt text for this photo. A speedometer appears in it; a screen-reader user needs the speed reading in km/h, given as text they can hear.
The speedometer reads 45 km/h
